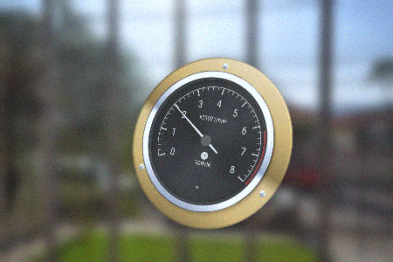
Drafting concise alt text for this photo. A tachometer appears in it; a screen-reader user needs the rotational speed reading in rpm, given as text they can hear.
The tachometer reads 2000 rpm
